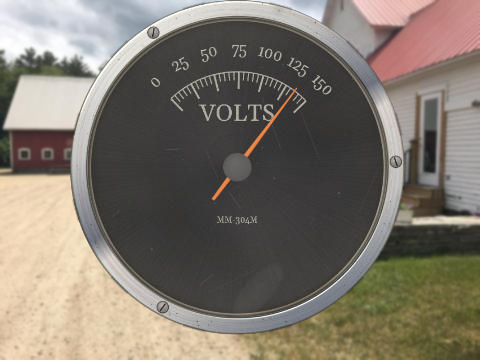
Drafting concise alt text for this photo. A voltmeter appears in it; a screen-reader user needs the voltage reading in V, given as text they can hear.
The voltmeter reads 135 V
